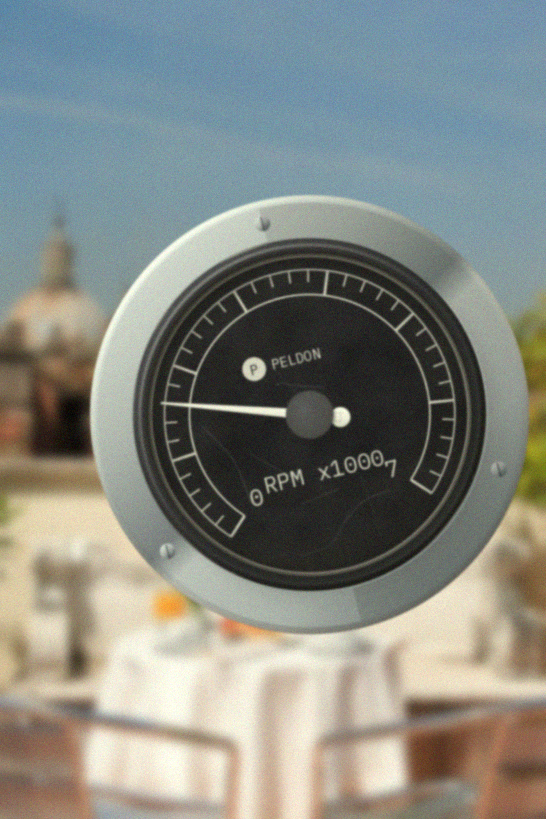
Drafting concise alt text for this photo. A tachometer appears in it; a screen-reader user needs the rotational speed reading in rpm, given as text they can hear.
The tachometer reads 1600 rpm
